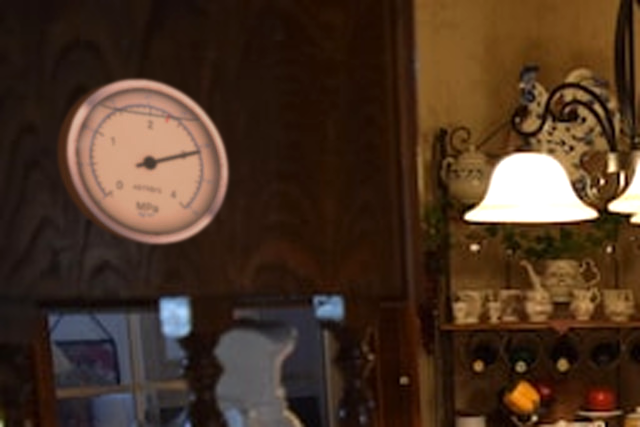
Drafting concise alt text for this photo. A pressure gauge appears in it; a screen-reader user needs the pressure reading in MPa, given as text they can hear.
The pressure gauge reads 3 MPa
